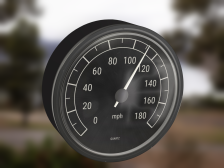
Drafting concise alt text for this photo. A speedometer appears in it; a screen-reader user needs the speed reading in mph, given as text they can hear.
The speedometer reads 110 mph
